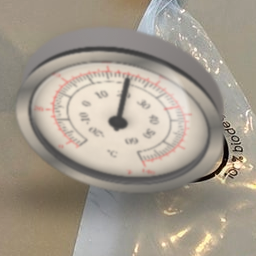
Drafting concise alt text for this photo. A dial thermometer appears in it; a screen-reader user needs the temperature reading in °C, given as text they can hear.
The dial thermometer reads 20 °C
